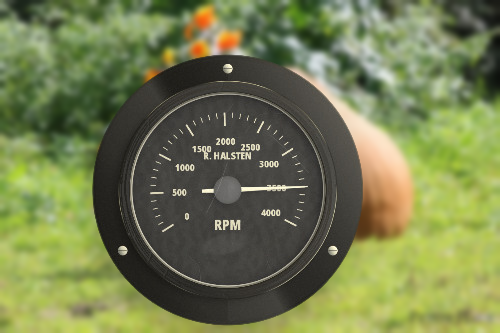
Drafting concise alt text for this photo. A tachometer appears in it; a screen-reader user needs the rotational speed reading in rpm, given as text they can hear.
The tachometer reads 3500 rpm
